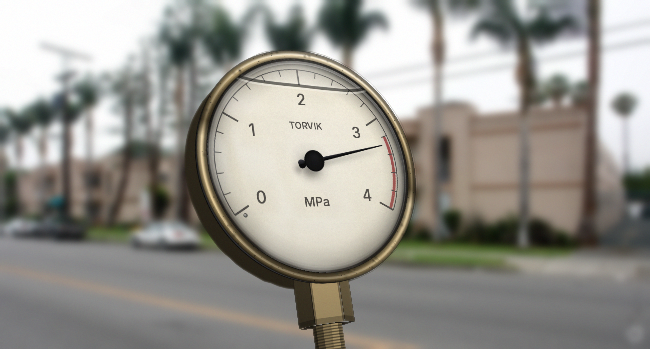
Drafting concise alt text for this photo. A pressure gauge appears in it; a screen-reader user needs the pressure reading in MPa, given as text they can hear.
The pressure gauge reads 3.3 MPa
